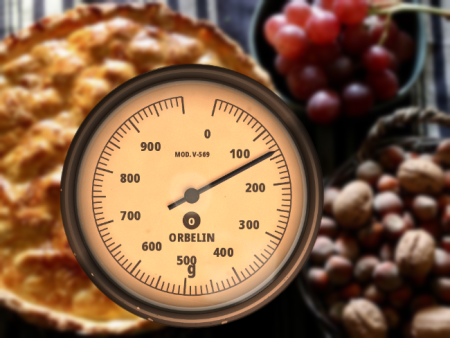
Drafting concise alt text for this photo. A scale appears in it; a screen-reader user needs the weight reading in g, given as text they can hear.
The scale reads 140 g
